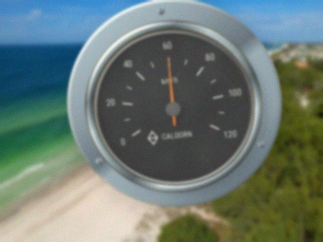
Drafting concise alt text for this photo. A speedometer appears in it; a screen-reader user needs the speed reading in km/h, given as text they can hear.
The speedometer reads 60 km/h
